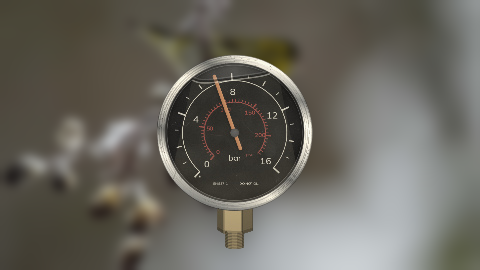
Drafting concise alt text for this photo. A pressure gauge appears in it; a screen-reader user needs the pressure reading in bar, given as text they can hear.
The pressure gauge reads 7 bar
